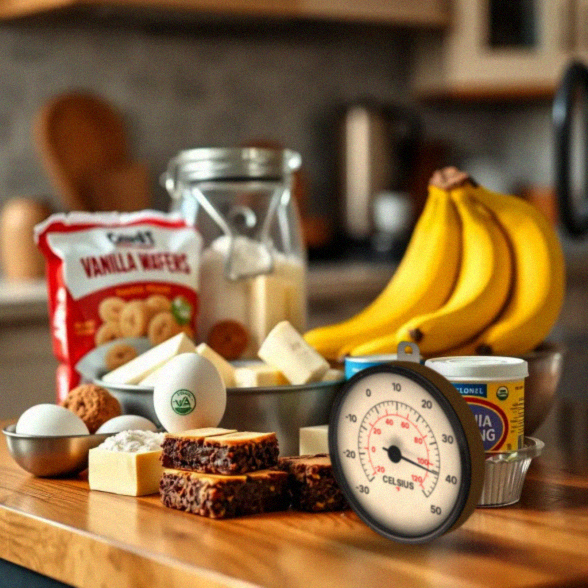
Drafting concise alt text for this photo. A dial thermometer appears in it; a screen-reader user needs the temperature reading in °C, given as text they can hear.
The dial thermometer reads 40 °C
